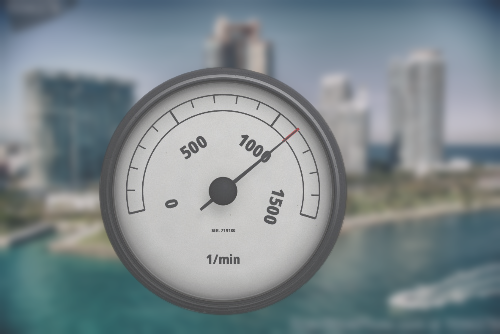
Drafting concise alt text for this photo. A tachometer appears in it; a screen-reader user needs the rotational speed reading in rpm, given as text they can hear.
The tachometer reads 1100 rpm
